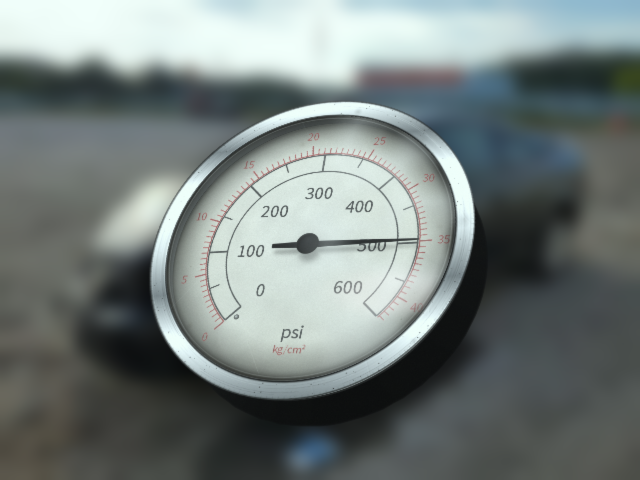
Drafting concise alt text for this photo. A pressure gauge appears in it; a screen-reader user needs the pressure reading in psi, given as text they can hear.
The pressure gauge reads 500 psi
